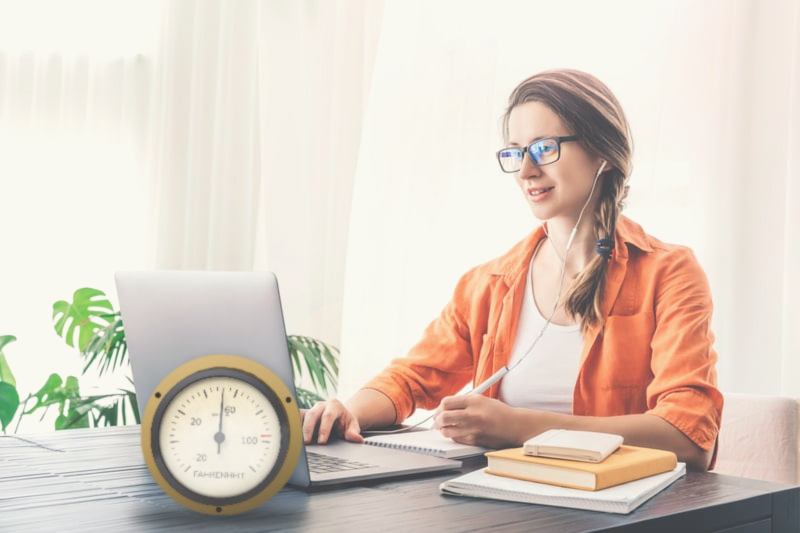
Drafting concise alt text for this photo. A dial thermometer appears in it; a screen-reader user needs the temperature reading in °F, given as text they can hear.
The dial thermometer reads 52 °F
